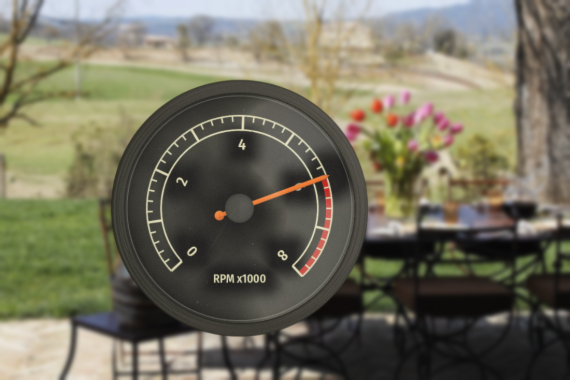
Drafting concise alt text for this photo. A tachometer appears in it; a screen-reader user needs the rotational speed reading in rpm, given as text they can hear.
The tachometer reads 6000 rpm
